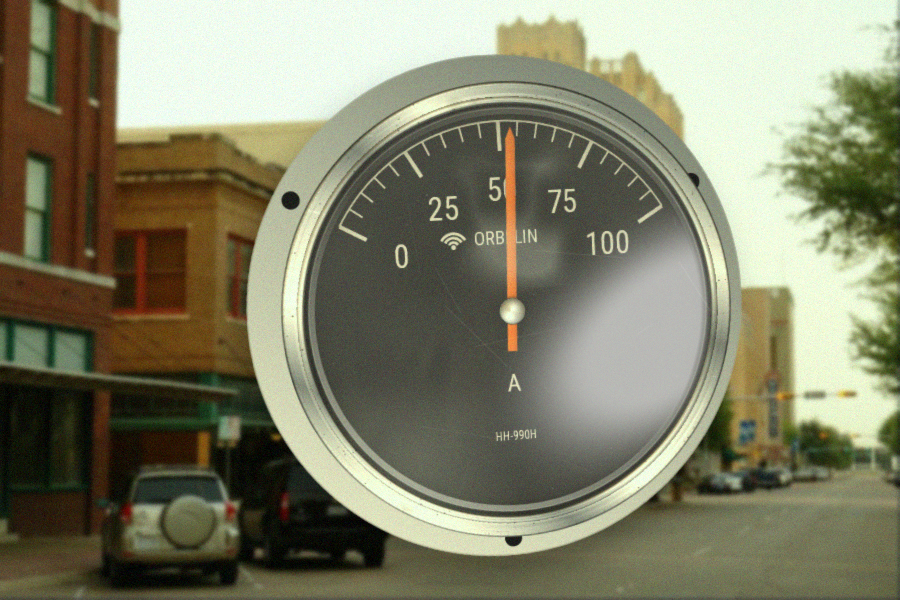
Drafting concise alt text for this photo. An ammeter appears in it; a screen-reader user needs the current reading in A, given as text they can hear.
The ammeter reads 52.5 A
